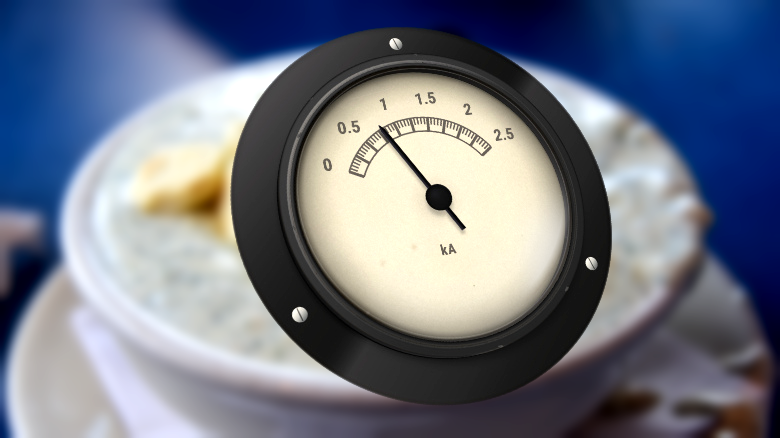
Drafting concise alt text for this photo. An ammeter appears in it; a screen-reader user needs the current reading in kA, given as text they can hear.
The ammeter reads 0.75 kA
